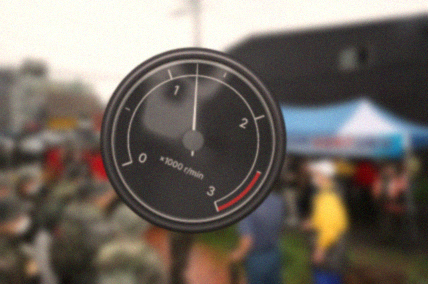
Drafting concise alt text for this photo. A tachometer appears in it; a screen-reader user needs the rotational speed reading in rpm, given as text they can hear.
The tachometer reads 1250 rpm
